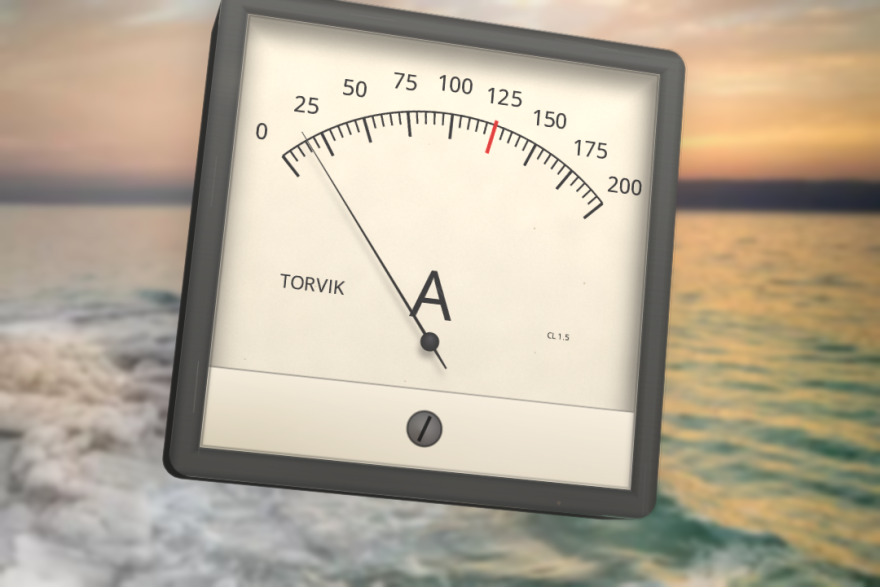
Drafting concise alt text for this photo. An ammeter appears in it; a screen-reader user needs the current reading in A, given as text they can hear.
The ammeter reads 15 A
